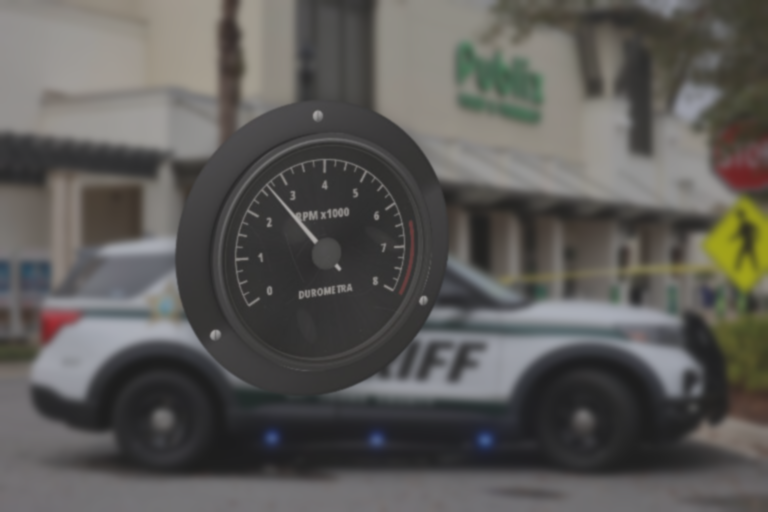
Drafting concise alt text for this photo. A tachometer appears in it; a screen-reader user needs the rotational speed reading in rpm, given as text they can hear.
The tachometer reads 2625 rpm
